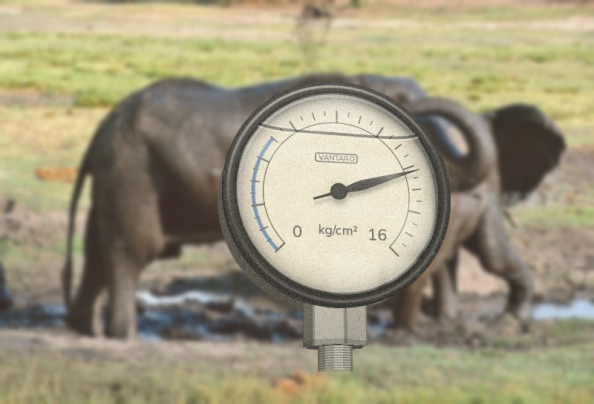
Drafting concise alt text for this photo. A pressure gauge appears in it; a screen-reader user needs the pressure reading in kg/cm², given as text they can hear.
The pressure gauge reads 12.25 kg/cm²
